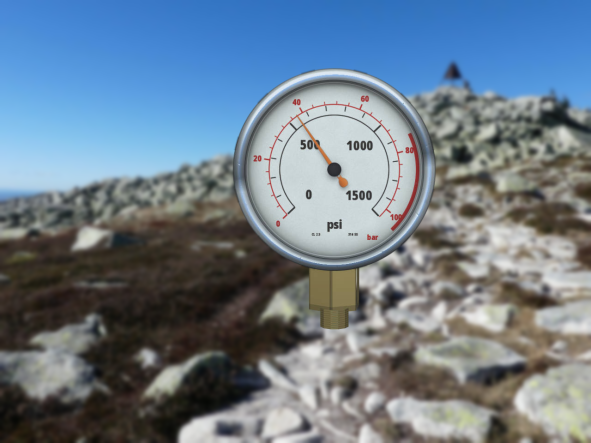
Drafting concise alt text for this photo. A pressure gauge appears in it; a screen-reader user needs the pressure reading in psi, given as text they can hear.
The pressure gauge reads 550 psi
